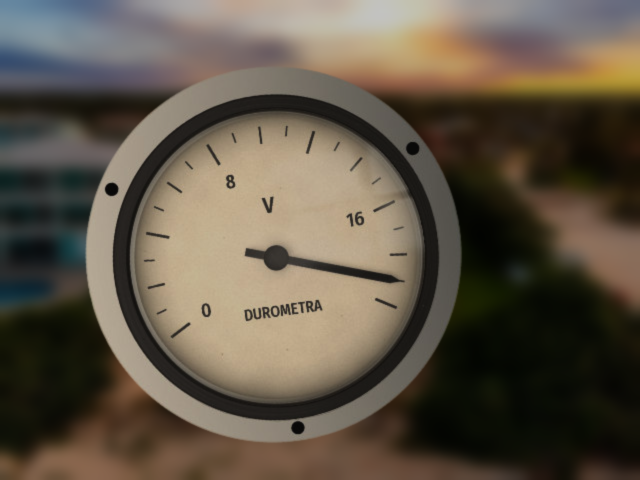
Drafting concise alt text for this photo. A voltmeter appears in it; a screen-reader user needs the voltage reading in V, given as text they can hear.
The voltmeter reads 19 V
